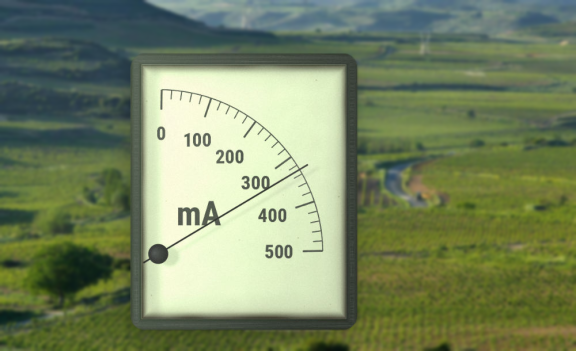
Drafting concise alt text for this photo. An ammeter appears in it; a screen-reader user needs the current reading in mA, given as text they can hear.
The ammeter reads 330 mA
